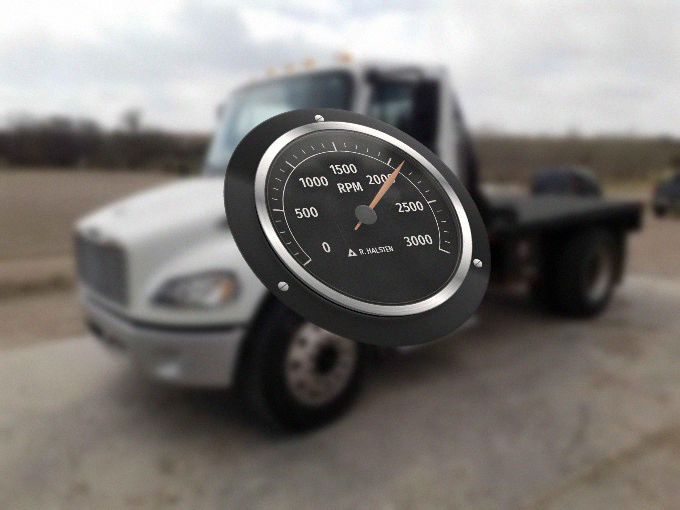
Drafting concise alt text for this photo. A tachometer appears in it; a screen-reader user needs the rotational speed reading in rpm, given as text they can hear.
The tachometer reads 2100 rpm
